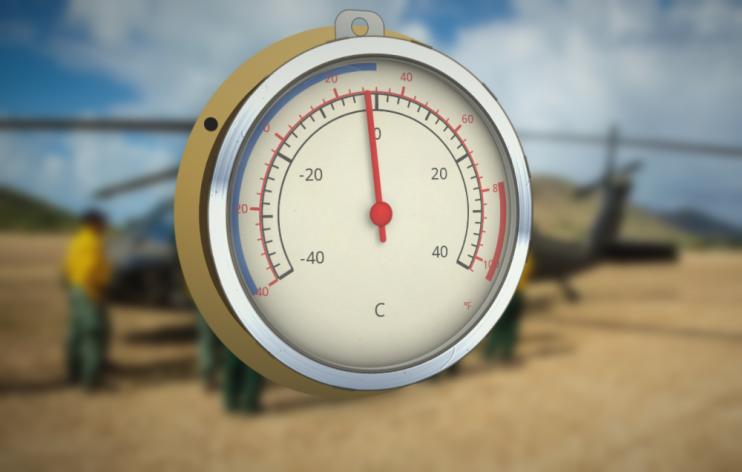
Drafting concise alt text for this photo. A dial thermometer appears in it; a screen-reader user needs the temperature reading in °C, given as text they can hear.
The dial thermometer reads -2 °C
